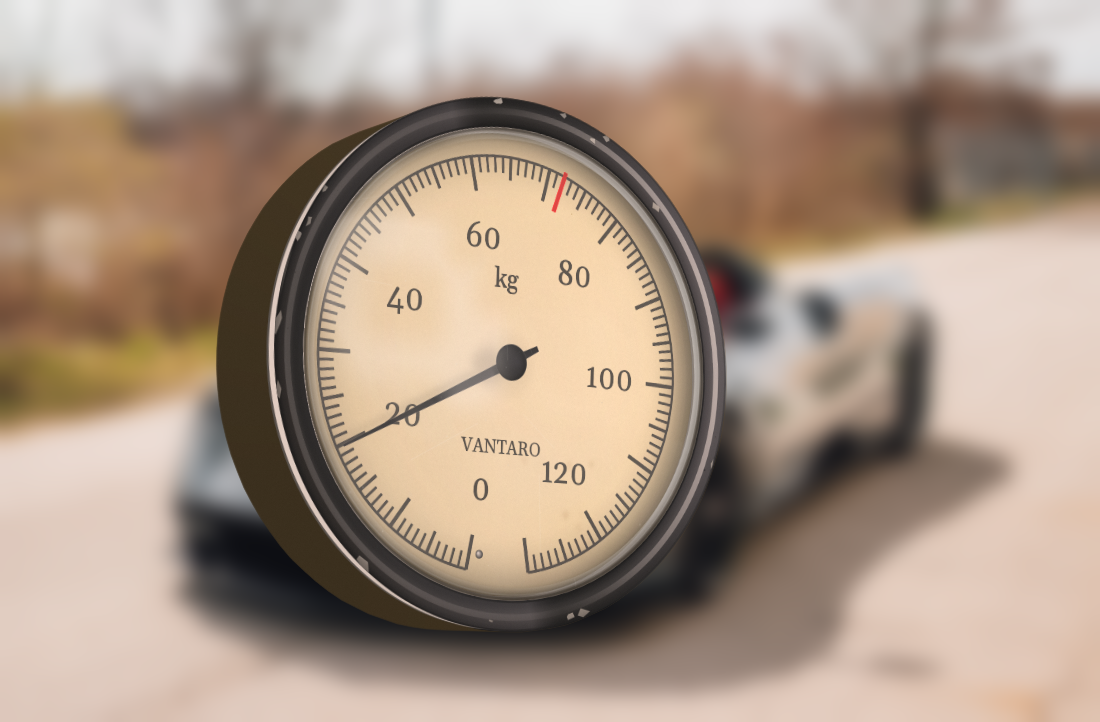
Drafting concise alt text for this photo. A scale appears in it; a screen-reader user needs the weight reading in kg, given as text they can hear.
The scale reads 20 kg
